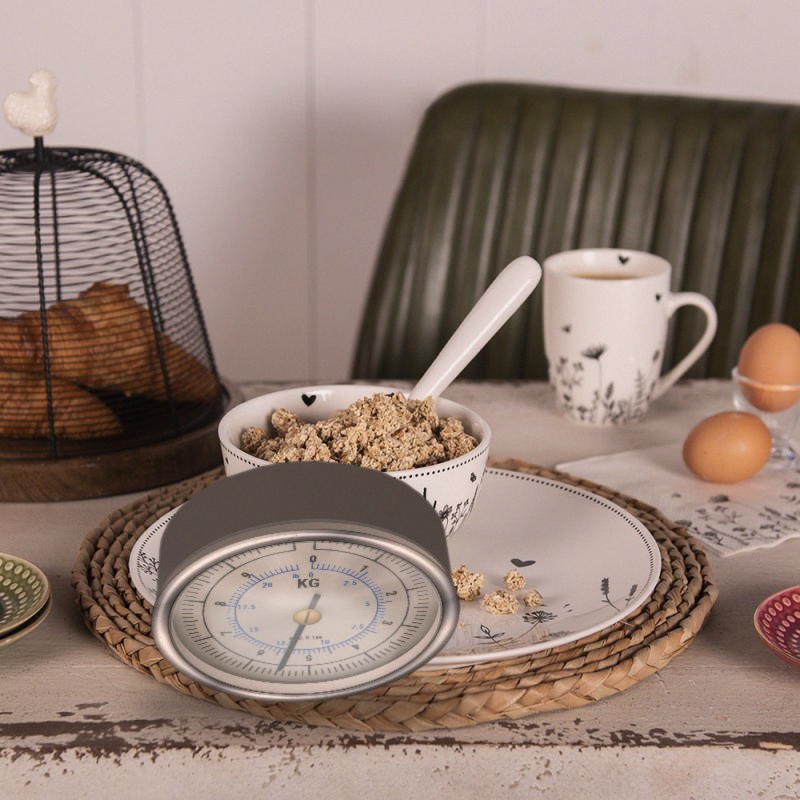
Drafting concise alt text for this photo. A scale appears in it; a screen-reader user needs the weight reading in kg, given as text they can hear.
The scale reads 5.5 kg
